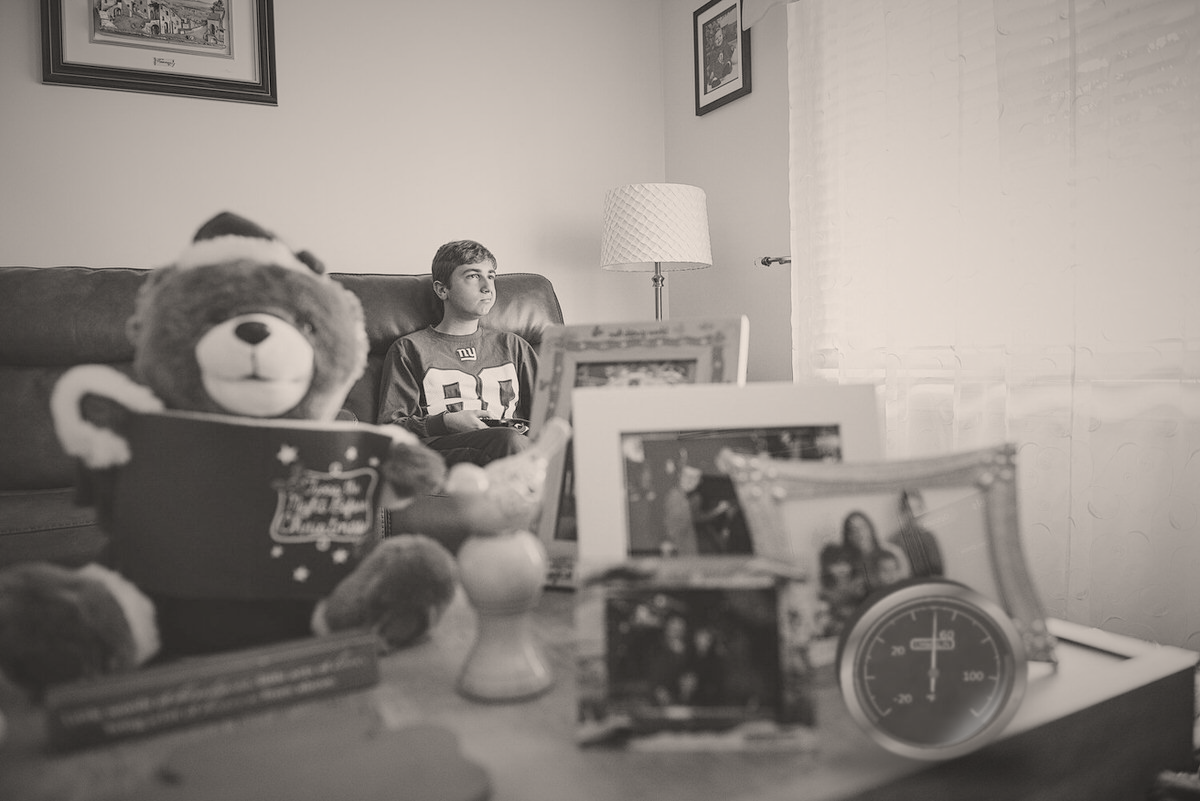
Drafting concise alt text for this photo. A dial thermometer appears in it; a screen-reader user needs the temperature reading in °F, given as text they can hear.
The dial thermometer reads 50 °F
